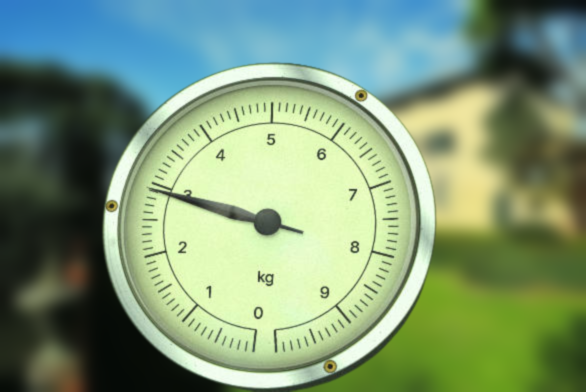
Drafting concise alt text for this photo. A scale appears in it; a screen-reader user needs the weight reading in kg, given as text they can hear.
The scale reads 2.9 kg
